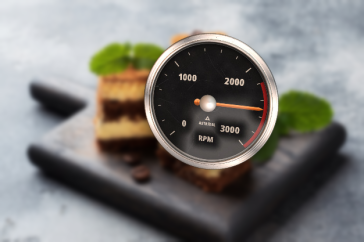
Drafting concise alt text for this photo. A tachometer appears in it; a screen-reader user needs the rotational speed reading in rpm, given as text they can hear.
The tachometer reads 2500 rpm
